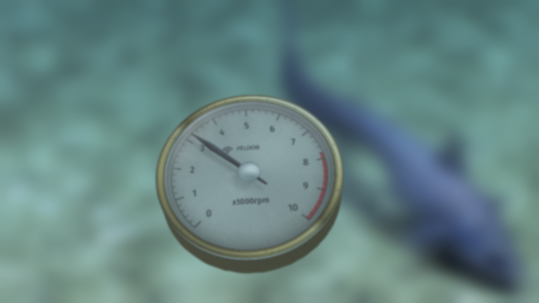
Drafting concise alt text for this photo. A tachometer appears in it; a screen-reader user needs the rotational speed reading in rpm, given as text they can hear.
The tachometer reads 3200 rpm
